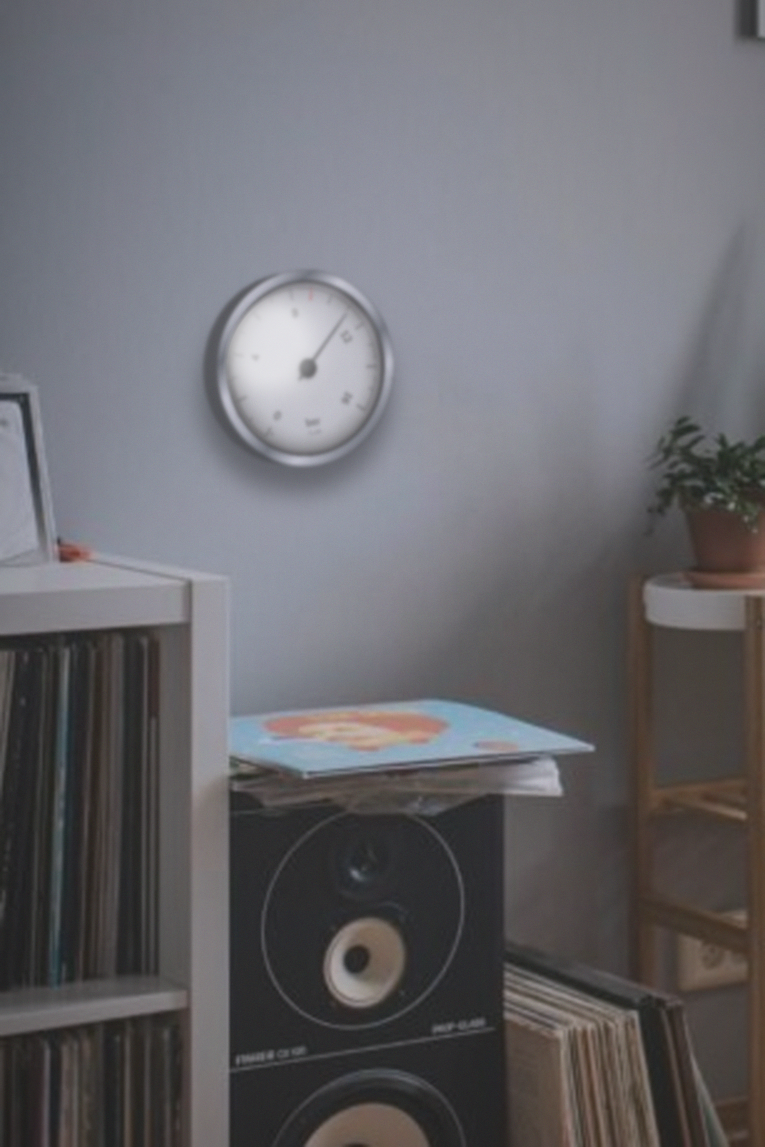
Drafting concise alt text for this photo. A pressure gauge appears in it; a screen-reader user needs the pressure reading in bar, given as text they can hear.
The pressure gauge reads 11 bar
